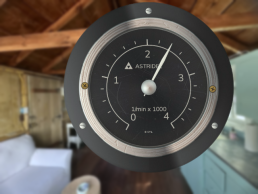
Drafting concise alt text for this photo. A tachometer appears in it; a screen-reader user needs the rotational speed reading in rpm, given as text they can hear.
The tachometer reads 2400 rpm
